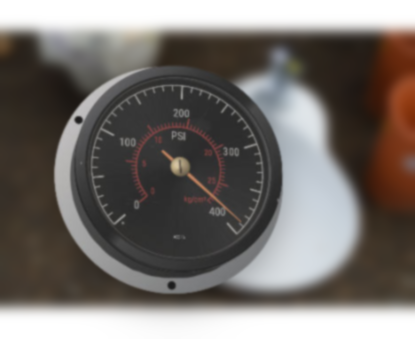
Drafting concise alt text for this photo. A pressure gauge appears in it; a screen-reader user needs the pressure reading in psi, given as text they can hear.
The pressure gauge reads 390 psi
